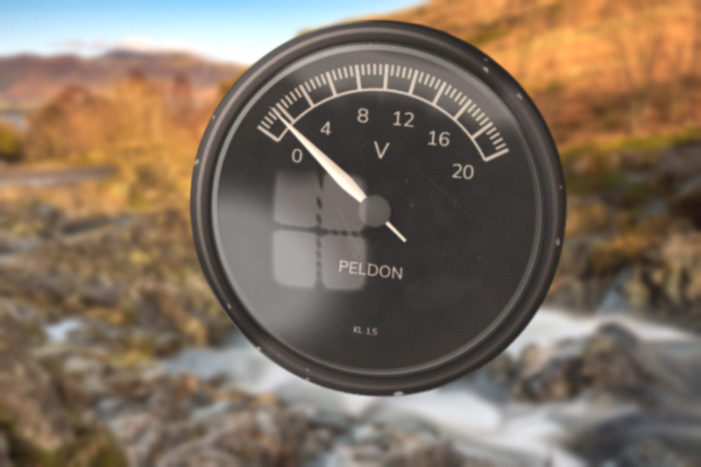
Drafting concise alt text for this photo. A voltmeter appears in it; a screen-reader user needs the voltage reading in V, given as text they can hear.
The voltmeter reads 1.6 V
